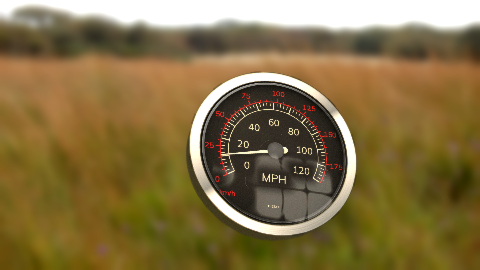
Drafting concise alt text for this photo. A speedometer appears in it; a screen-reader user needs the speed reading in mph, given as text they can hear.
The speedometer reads 10 mph
